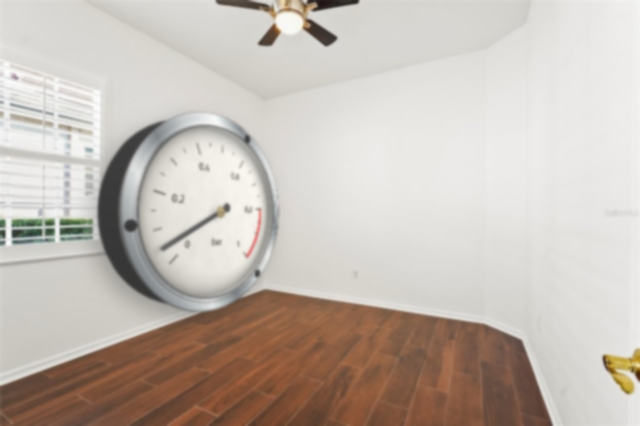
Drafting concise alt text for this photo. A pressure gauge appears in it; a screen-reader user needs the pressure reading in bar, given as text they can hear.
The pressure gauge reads 0.05 bar
